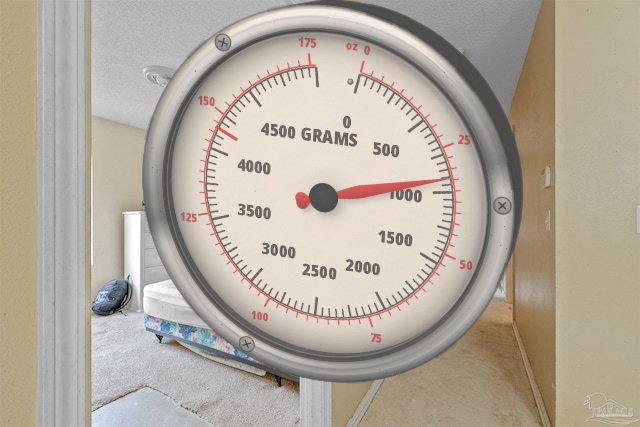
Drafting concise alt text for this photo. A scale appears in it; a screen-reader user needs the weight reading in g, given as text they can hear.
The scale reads 900 g
